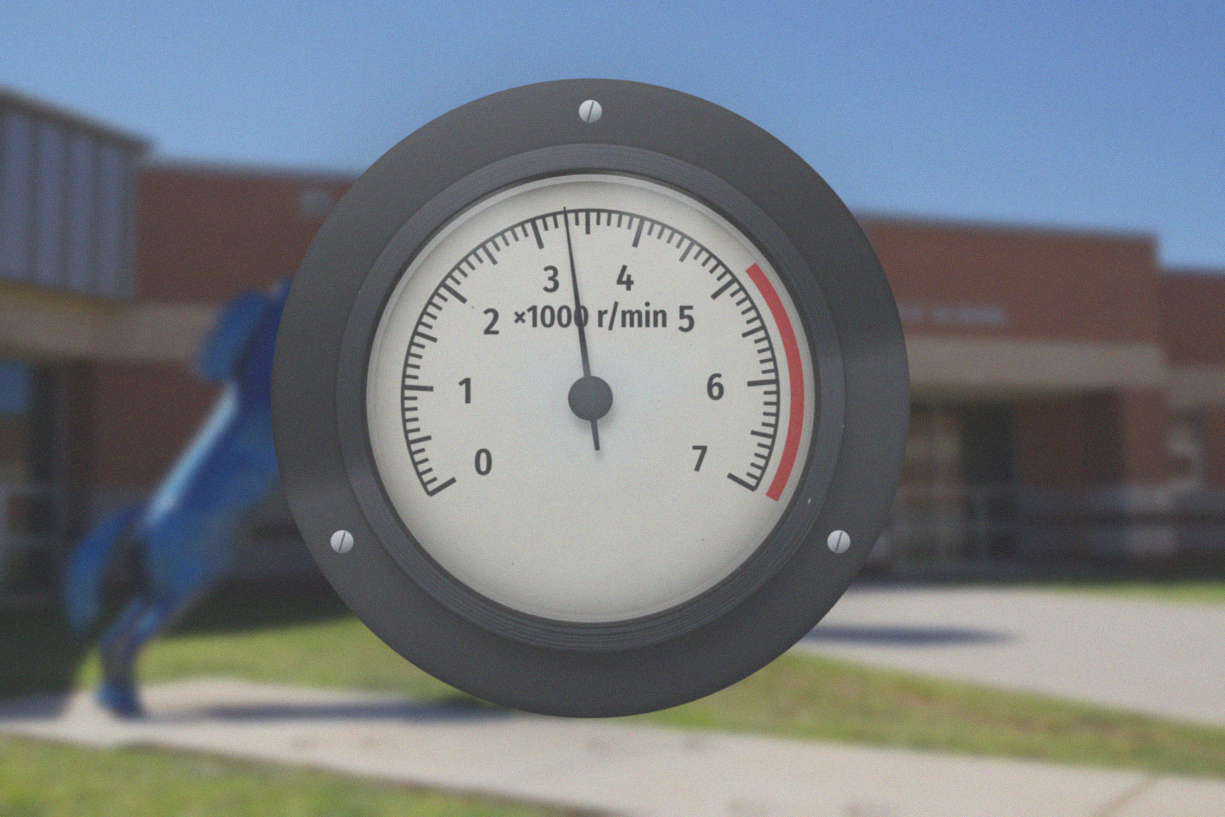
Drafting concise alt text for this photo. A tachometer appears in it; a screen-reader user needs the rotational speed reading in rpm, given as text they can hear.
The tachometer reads 3300 rpm
